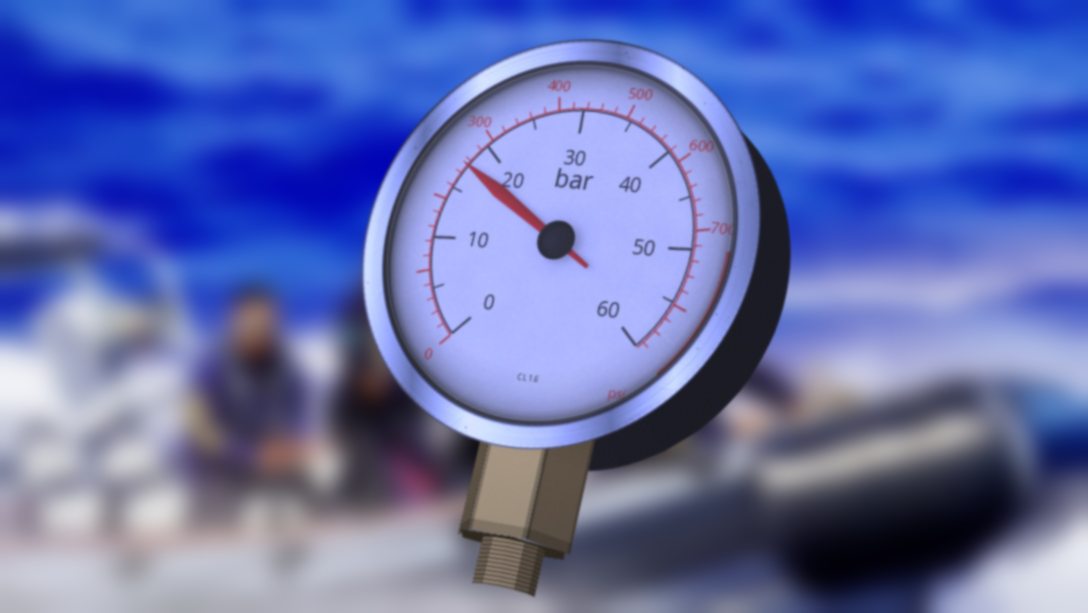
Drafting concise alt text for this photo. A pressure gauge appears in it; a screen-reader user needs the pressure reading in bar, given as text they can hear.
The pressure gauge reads 17.5 bar
